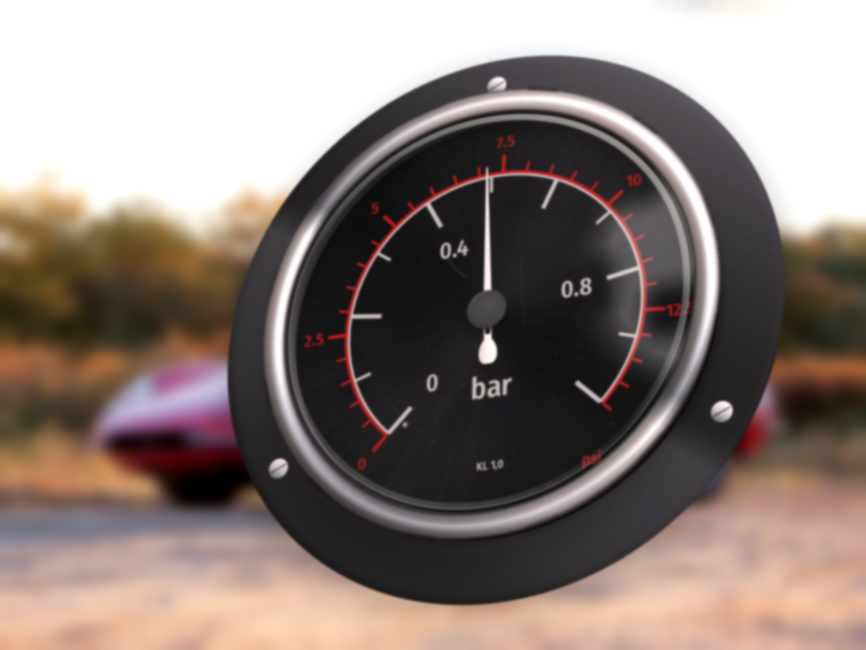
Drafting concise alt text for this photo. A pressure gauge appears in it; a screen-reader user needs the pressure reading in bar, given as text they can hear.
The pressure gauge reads 0.5 bar
